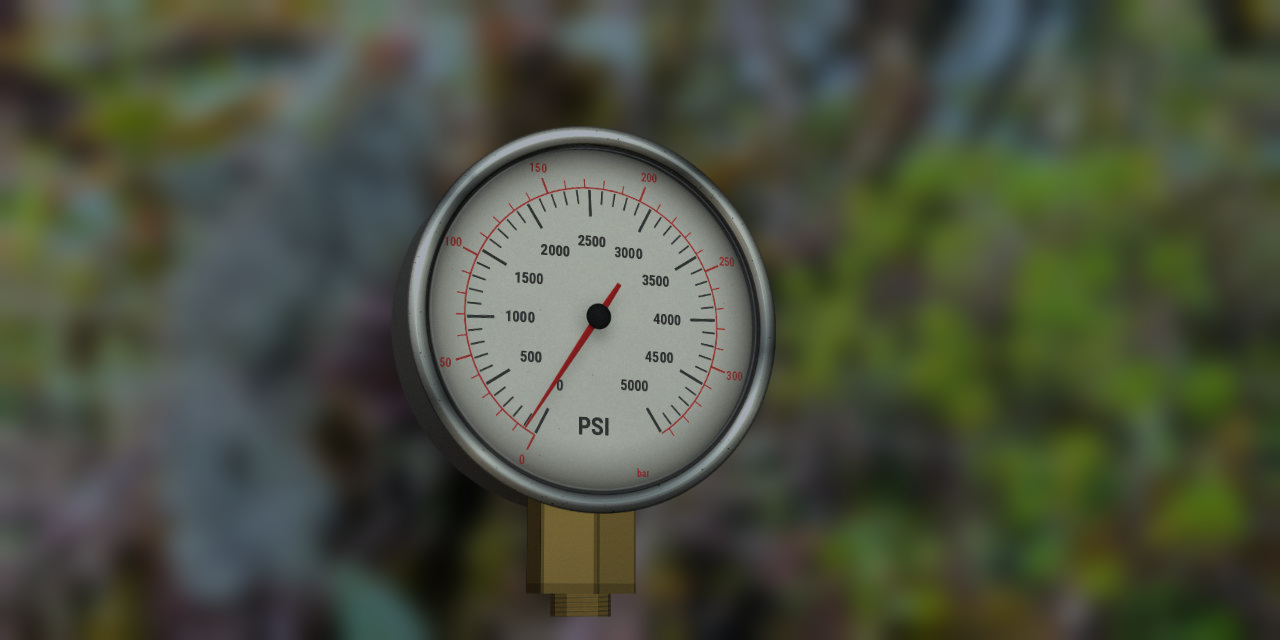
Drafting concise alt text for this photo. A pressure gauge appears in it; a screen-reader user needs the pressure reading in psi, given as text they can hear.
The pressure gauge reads 100 psi
